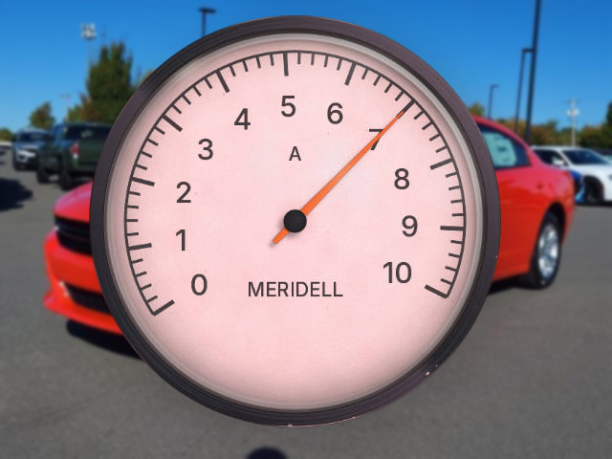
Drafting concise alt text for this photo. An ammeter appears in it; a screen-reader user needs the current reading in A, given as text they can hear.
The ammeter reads 7 A
